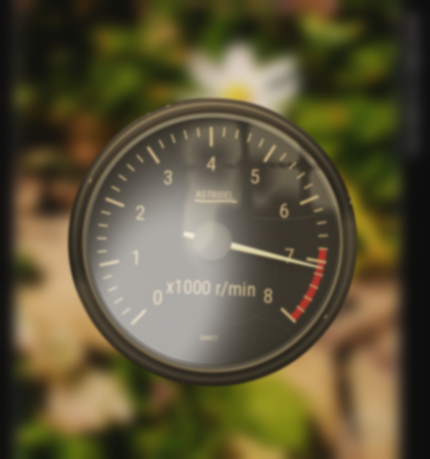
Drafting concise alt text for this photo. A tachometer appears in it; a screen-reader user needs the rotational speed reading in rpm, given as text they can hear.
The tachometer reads 7100 rpm
